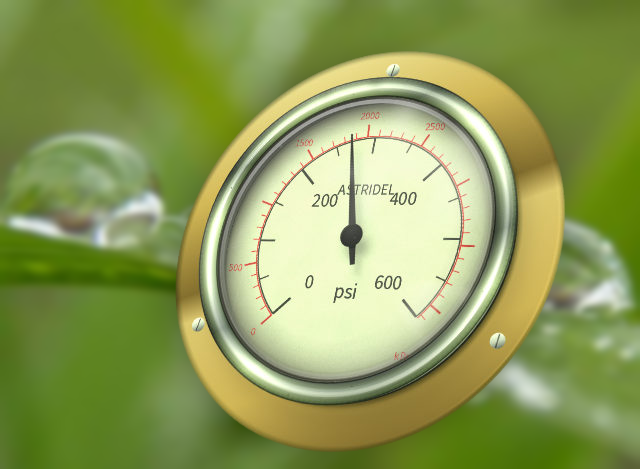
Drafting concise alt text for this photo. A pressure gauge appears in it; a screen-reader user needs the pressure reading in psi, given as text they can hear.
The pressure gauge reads 275 psi
